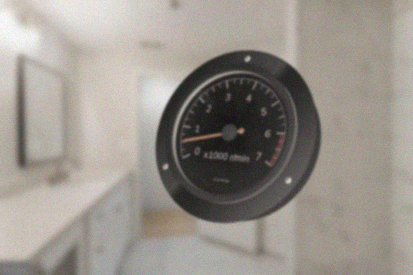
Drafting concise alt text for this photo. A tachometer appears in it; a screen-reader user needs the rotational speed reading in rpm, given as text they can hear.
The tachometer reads 500 rpm
